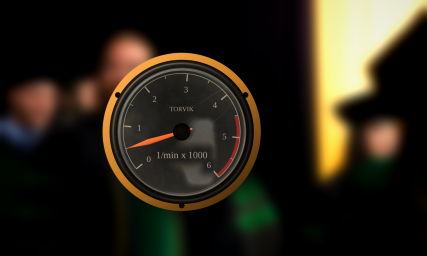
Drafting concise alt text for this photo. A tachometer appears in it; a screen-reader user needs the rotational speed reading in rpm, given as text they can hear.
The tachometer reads 500 rpm
